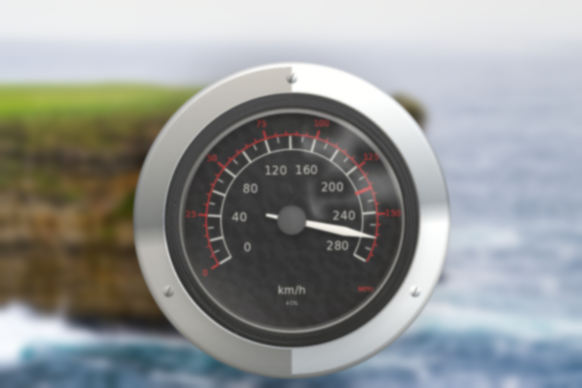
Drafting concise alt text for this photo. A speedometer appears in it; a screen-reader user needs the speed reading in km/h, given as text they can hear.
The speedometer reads 260 km/h
